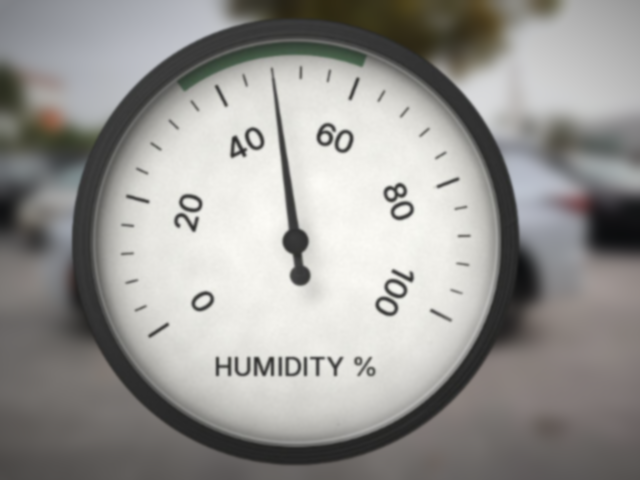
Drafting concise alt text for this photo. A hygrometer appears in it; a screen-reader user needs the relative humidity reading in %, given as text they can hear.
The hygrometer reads 48 %
